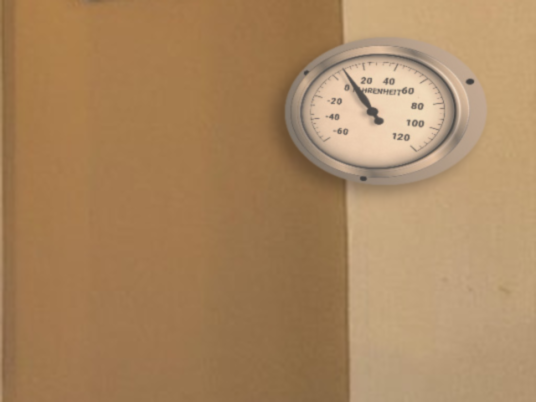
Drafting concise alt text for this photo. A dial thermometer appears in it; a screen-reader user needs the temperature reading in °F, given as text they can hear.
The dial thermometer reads 8 °F
